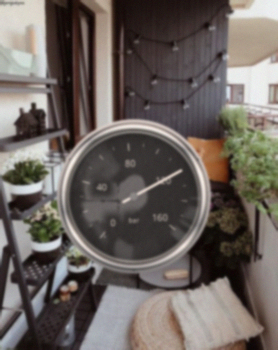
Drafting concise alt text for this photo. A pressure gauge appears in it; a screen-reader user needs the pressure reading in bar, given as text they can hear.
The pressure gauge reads 120 bar
